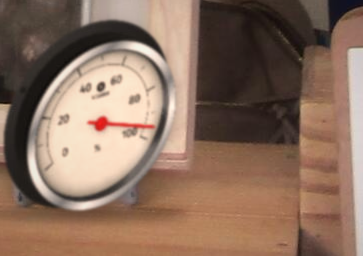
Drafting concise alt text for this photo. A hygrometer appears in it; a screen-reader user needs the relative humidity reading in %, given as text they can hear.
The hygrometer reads 95 %
